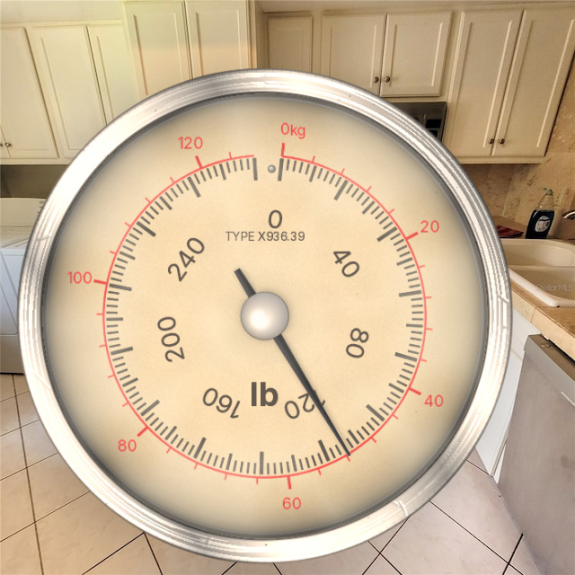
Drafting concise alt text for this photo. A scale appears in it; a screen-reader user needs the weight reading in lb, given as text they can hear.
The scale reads 114 lb
